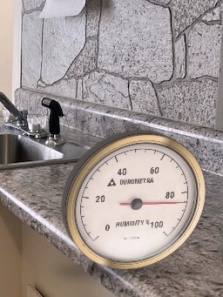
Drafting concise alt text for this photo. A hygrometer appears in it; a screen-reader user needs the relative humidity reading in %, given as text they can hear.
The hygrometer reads 84 %
